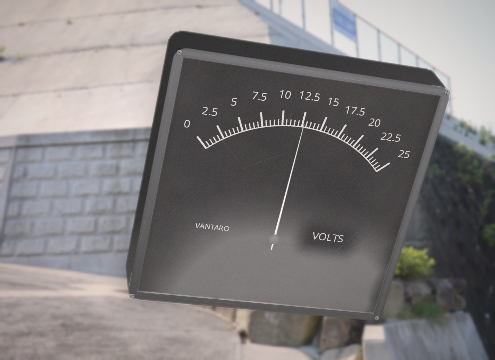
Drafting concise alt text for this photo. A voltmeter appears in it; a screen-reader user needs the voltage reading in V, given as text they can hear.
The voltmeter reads 12.5 V
